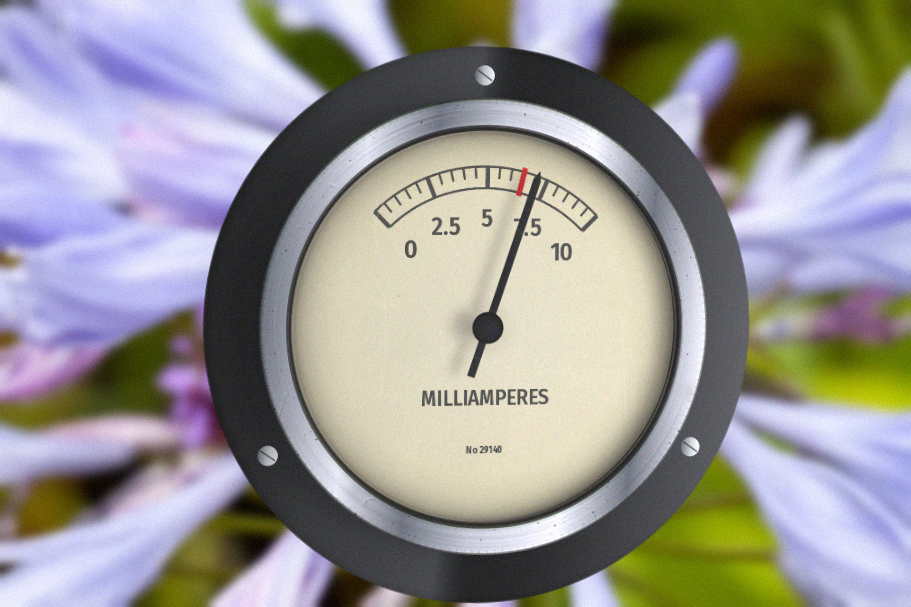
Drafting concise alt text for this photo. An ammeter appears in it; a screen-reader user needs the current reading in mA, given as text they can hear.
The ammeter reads 7 mA
